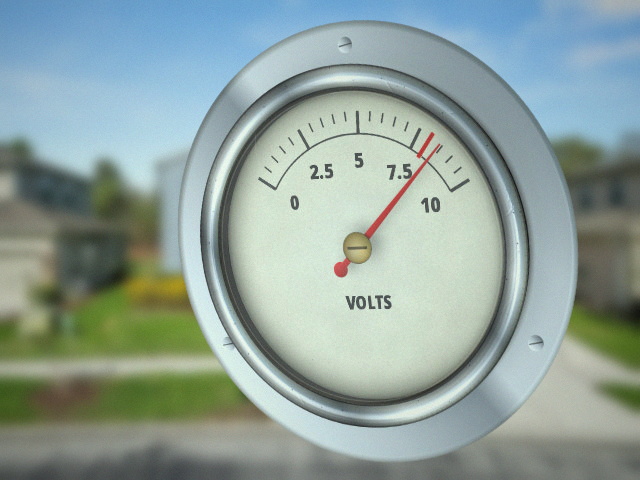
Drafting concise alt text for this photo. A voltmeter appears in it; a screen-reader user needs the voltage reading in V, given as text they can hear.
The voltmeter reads 8.5 V
